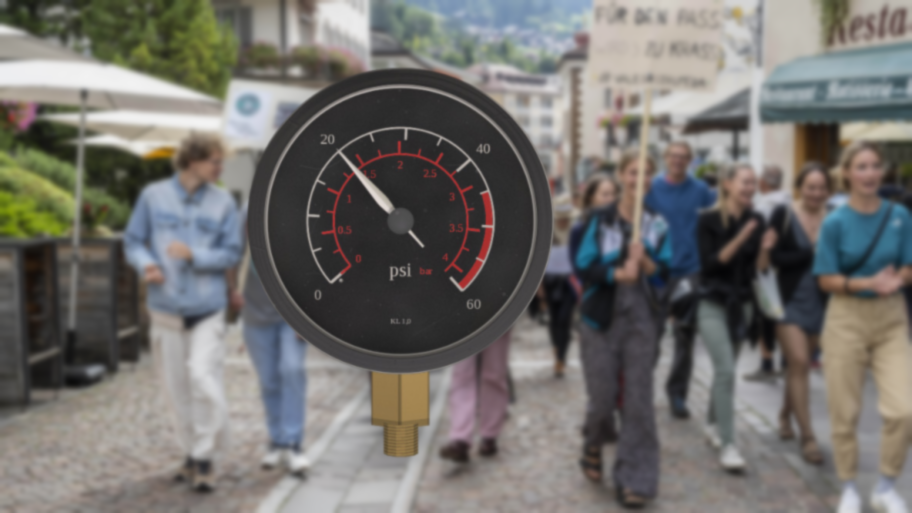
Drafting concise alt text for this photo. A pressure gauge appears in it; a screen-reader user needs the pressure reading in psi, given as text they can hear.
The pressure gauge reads 20 psi
